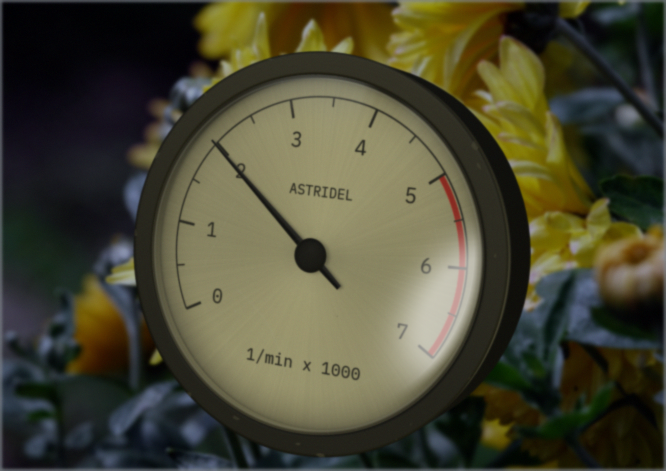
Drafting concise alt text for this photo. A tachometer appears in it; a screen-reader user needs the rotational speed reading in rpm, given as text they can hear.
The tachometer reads 2000 rpm
